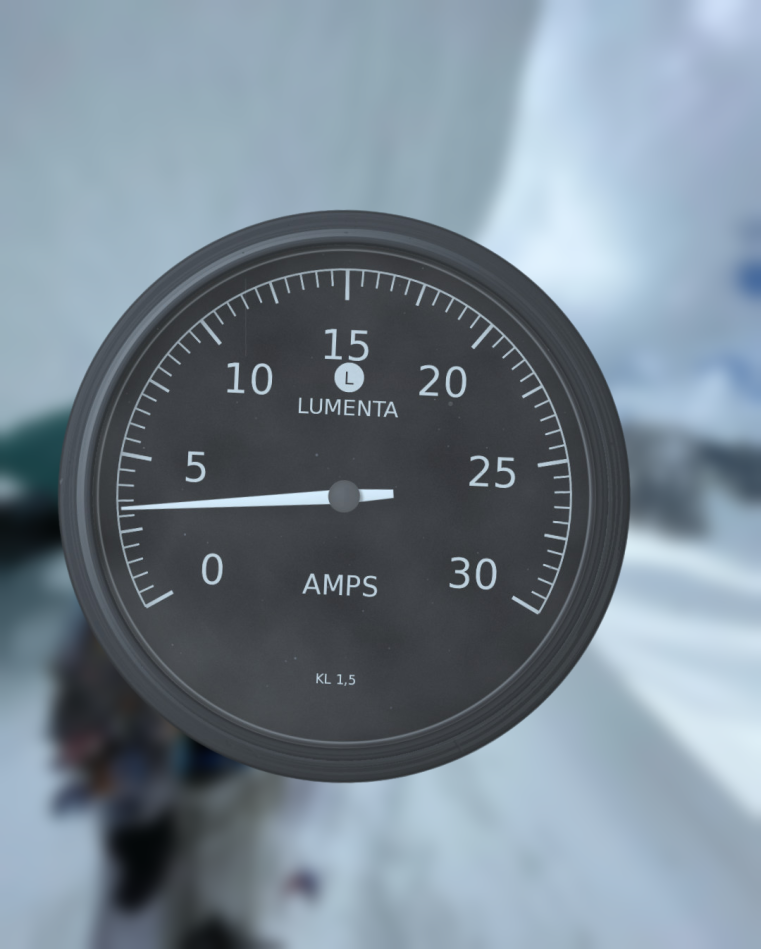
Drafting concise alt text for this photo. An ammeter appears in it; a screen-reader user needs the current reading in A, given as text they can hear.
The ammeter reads 3.25 A
